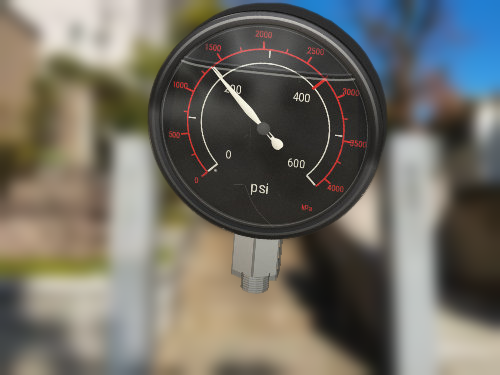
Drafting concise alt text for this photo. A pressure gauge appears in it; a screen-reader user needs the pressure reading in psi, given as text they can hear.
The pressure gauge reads 200 psi
